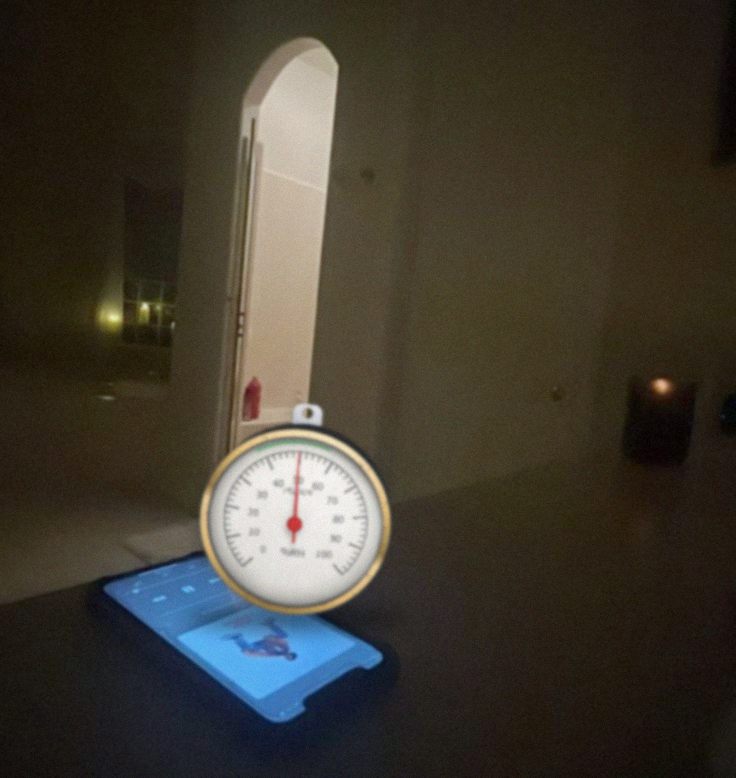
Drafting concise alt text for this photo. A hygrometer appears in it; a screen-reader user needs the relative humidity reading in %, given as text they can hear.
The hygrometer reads 50 %
